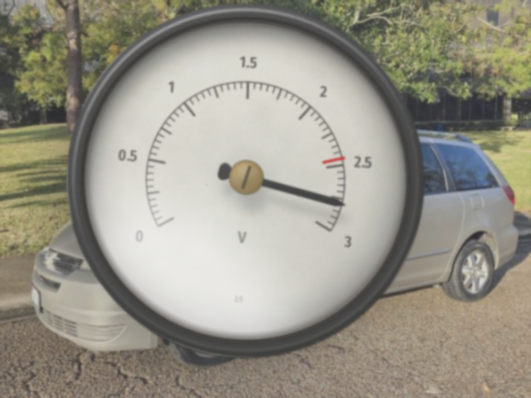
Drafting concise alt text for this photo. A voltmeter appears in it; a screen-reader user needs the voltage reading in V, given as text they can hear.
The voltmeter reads 2.8 V
